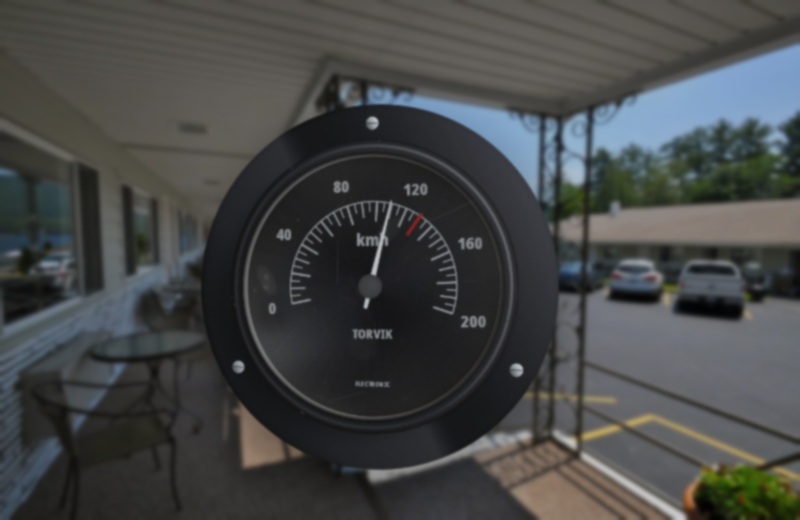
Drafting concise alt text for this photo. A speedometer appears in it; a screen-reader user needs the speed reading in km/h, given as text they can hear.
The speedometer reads 110 km/h
